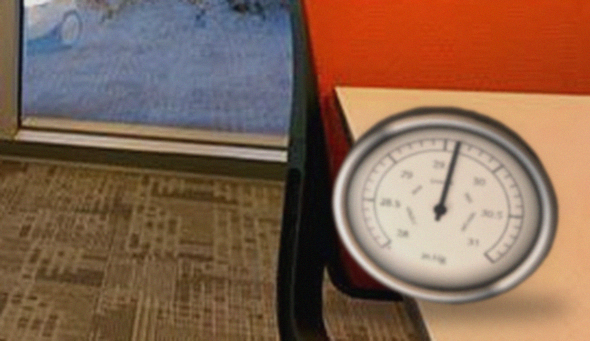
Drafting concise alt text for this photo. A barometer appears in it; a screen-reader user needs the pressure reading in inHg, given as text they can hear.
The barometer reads 29.6 inHg
